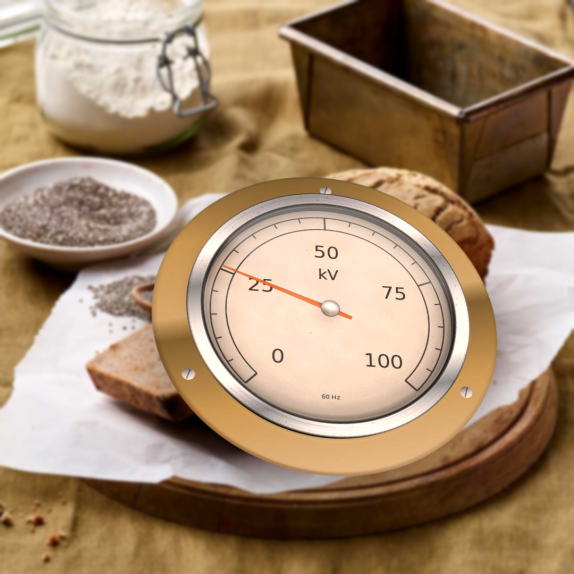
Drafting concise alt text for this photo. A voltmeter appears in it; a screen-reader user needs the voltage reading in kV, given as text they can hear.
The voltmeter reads 25 kV
